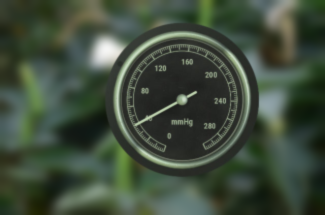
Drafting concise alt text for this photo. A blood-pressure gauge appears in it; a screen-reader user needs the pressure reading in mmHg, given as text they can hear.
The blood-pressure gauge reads 40 mmHg
